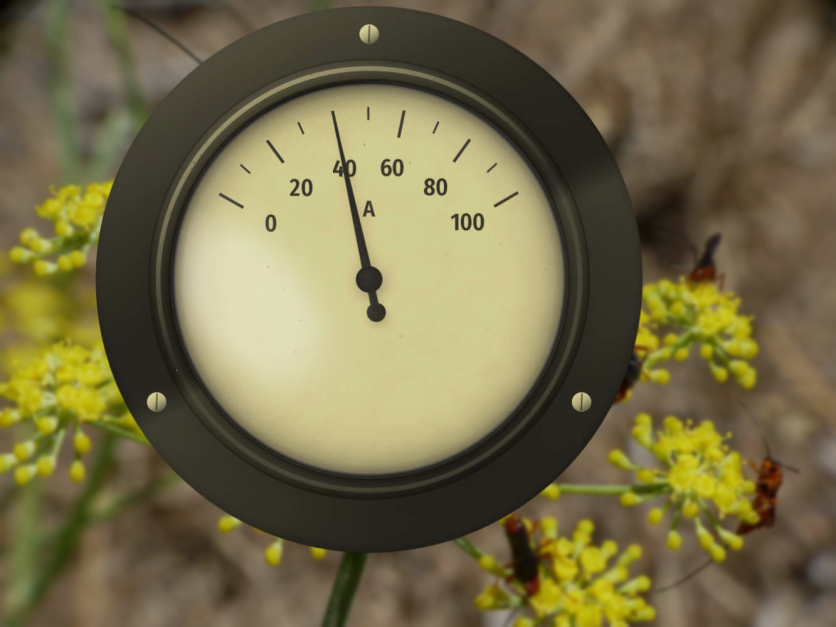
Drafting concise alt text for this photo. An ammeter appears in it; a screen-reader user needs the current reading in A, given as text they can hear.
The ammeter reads 40 A
